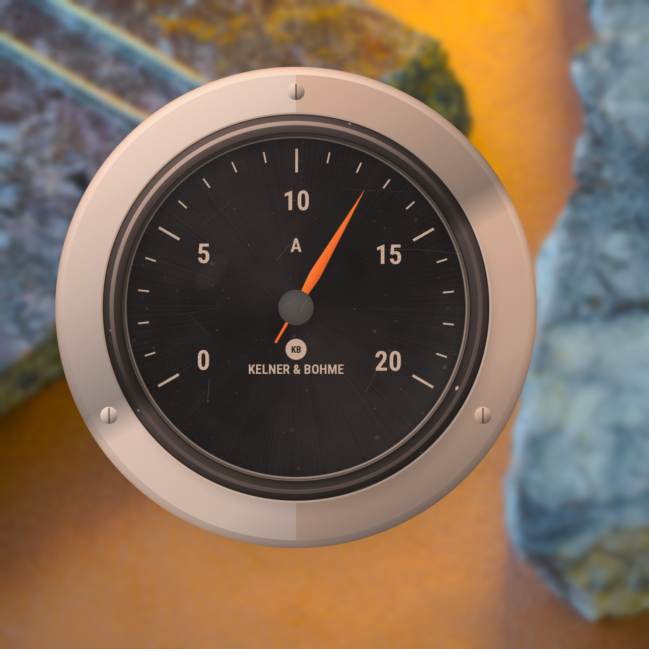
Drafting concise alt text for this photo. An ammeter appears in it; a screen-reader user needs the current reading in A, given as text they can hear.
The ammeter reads 12.5 A
